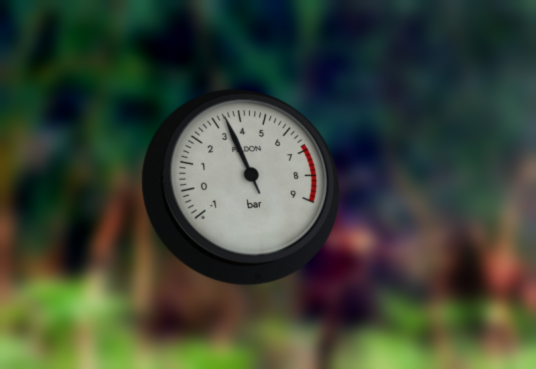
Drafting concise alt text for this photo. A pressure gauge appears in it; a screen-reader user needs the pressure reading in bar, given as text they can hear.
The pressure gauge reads 3.4 bar
